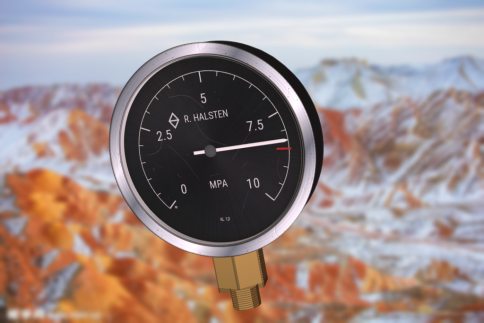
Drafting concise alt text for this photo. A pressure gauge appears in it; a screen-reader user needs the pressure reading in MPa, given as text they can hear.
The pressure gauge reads 8.25 MPa
